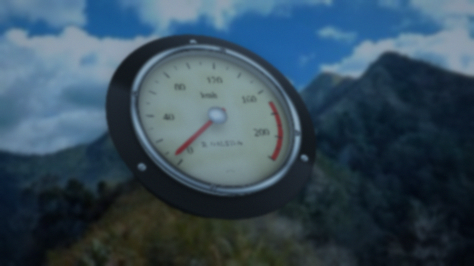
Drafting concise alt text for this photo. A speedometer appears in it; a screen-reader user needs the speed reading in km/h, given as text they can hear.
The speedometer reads 5 km/h
